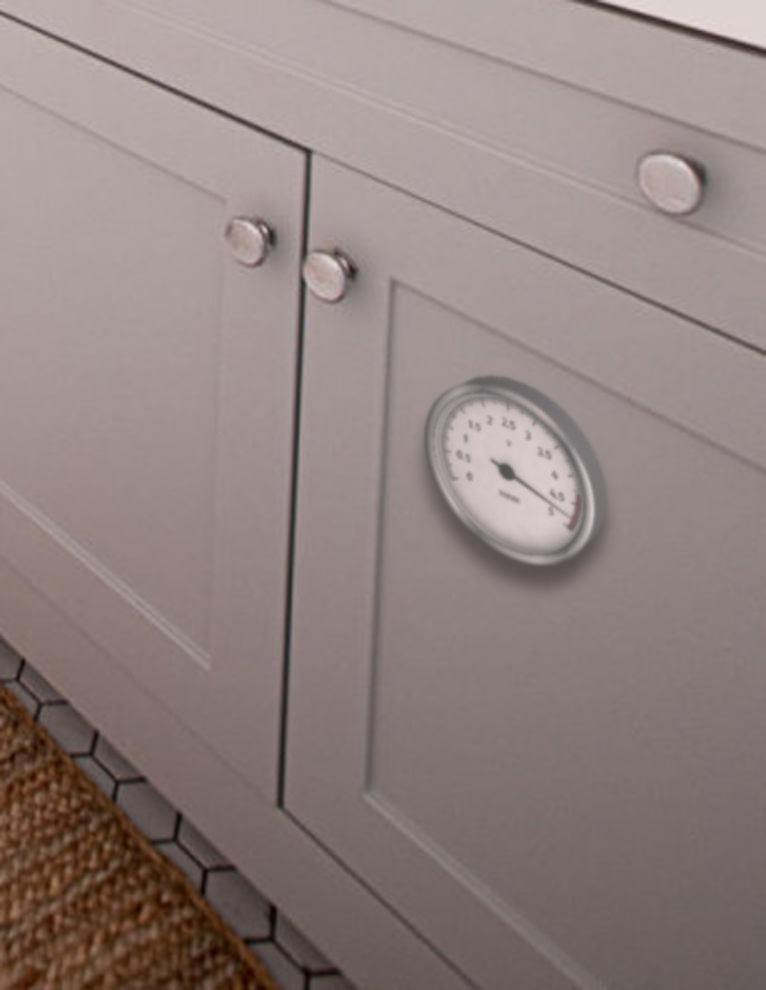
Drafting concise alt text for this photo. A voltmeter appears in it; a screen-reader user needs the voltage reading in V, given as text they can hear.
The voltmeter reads 4.75 V
